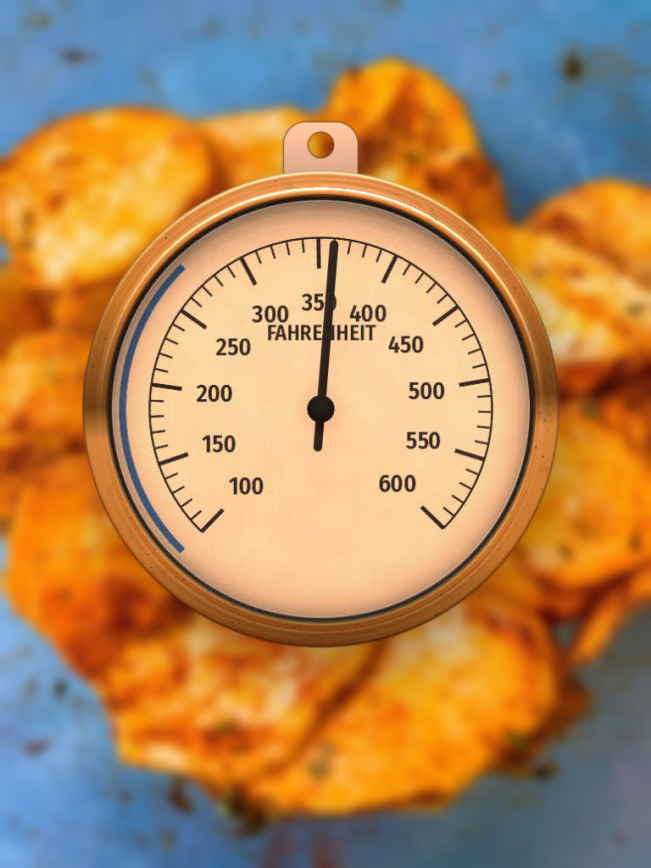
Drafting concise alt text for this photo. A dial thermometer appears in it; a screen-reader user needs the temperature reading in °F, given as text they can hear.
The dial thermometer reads 360 °F
